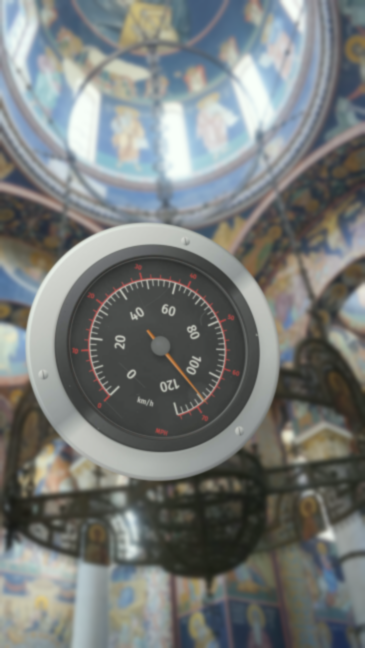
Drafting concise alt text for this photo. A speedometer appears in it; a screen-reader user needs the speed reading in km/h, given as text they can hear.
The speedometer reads 110 km/h
